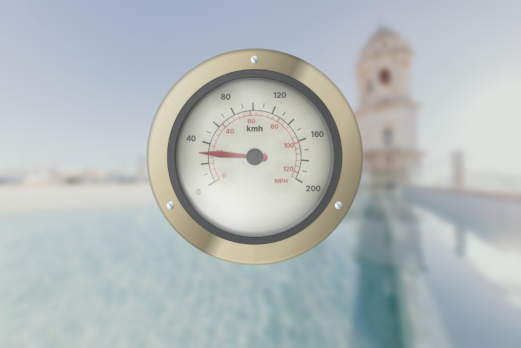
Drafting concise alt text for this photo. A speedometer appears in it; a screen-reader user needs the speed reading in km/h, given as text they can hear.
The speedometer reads 30 km/h
